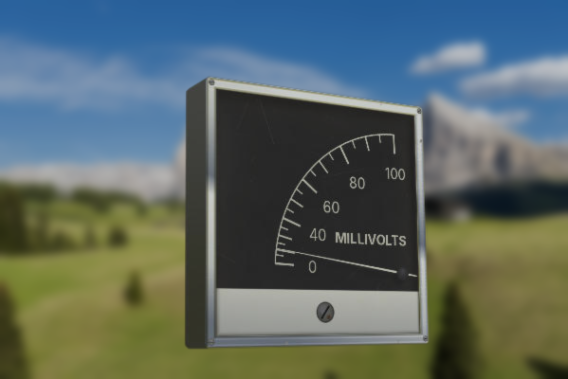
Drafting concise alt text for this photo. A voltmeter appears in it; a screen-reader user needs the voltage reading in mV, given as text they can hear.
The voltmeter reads 20 mV
